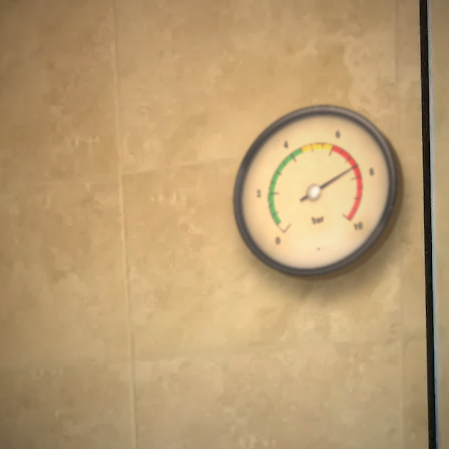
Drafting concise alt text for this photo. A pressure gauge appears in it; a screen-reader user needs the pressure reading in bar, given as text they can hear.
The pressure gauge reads 7.5 bar
